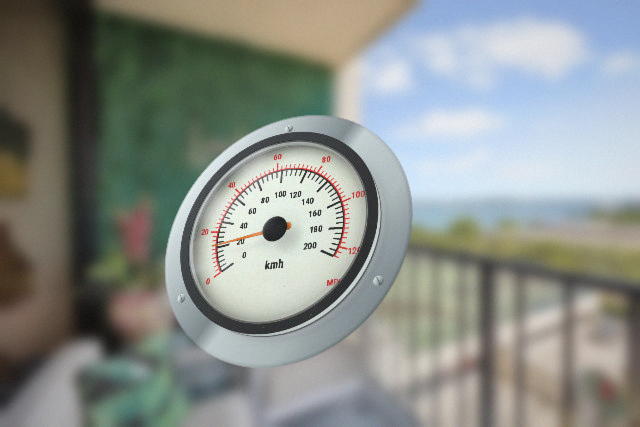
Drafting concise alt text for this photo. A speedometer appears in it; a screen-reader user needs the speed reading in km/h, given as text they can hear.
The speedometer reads 20 km/h
